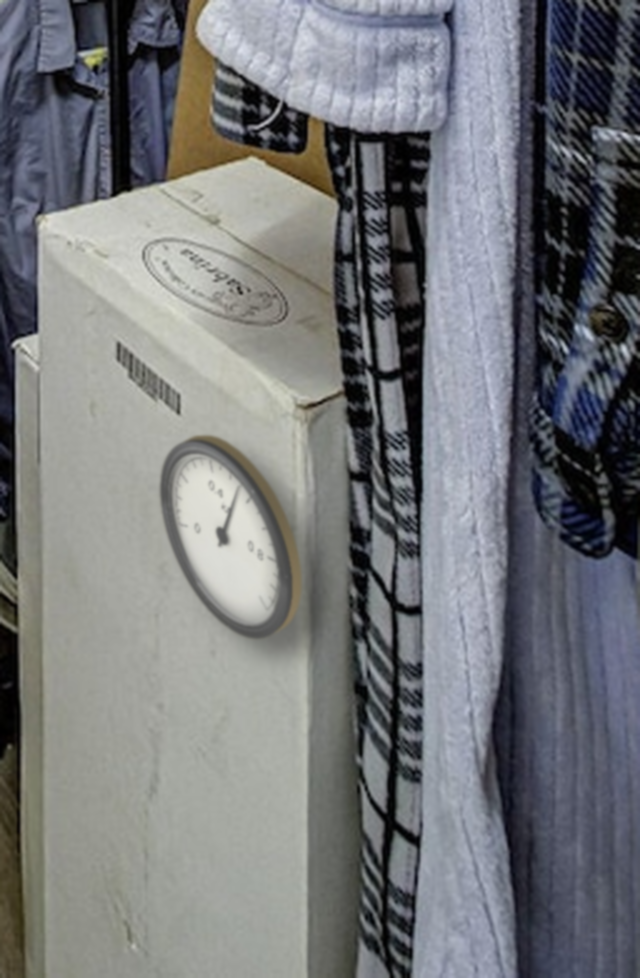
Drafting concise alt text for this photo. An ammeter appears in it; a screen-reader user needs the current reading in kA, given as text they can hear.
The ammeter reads 0.55 kA
